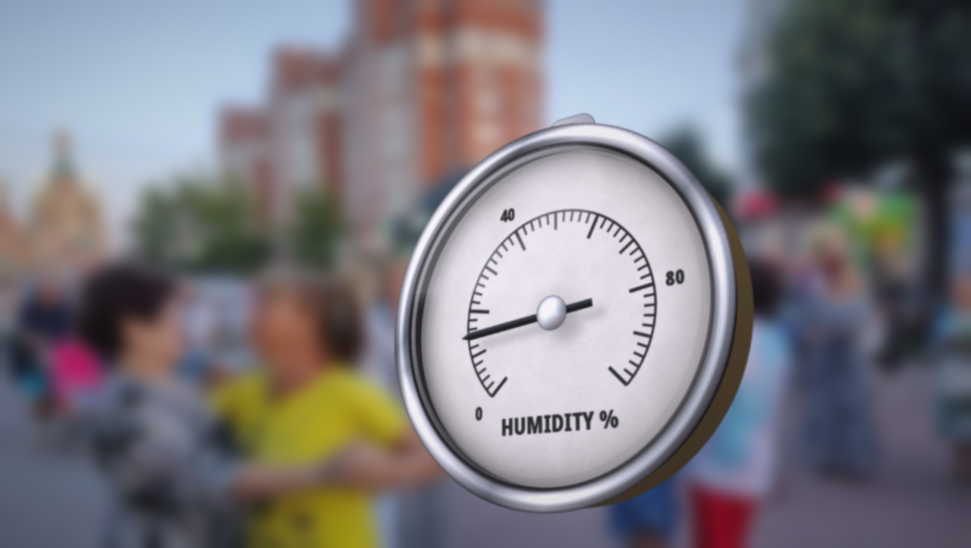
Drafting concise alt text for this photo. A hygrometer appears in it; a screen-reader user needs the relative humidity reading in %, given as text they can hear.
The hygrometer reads 14 %
